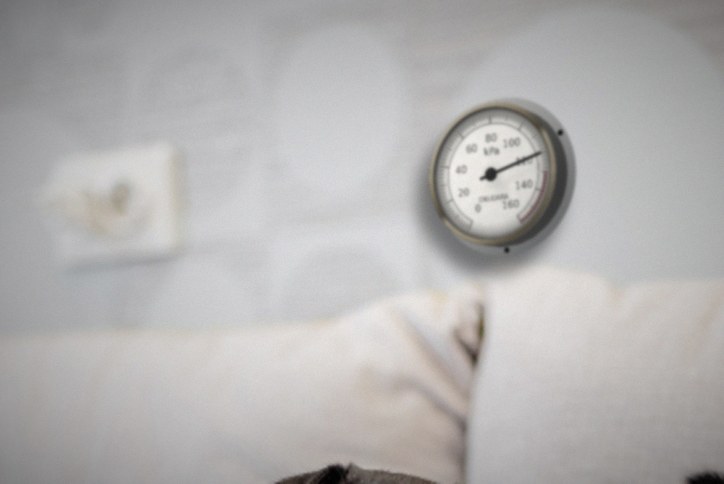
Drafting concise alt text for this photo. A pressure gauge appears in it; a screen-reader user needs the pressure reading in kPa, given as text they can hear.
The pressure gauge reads 120 kPa
